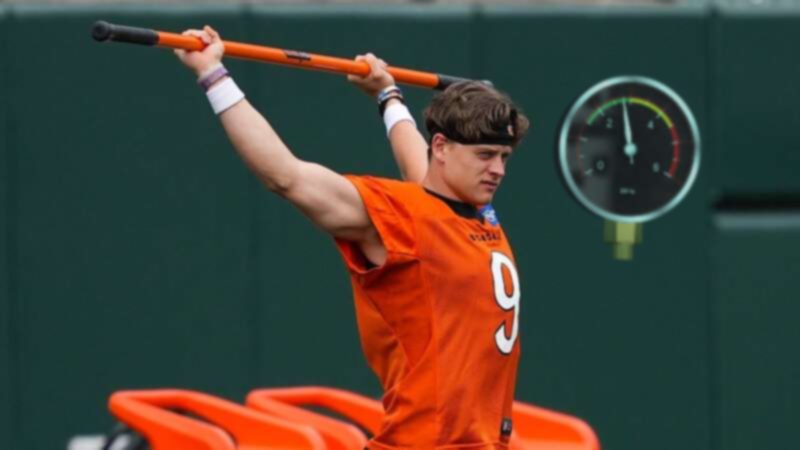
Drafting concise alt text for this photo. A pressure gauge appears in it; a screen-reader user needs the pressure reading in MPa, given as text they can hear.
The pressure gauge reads 2.75 MPa
